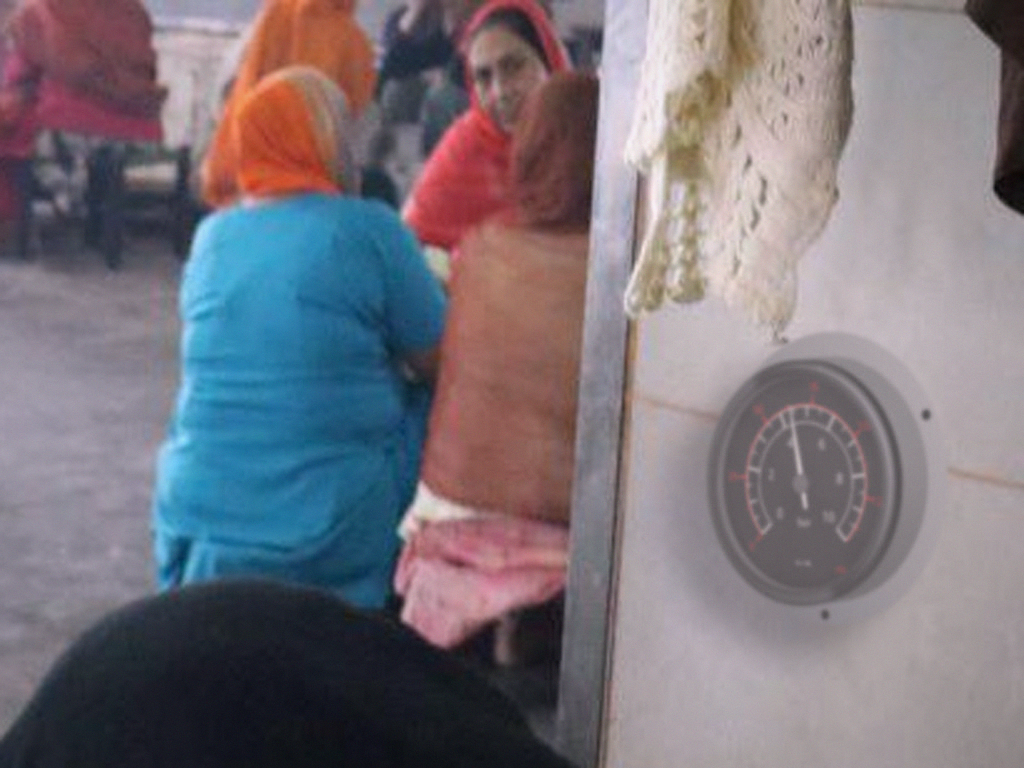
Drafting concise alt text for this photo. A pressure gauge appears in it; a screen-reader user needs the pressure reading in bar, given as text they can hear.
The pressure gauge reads 4.5 bar
